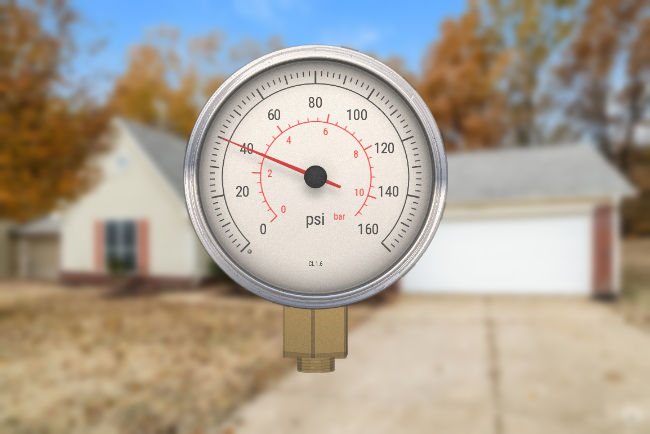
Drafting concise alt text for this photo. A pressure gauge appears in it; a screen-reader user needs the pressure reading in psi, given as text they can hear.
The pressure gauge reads 40 psi
